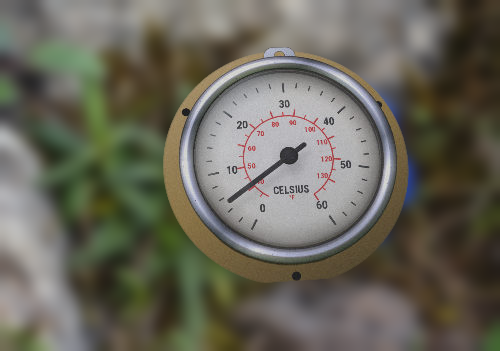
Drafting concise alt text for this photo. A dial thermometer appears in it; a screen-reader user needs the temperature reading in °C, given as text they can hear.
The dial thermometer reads 5 °C
